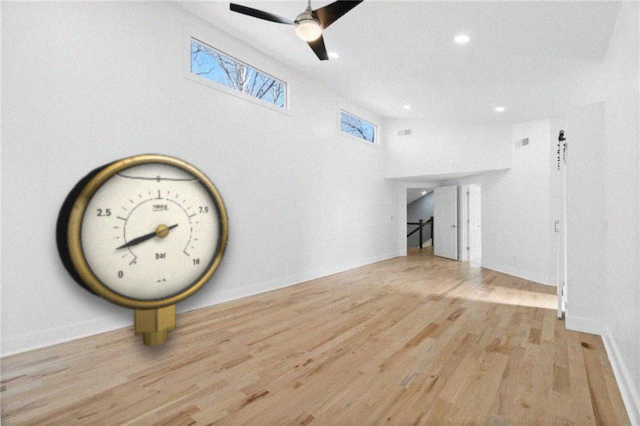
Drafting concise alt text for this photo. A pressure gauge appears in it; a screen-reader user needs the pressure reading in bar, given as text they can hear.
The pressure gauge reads 1 bar
